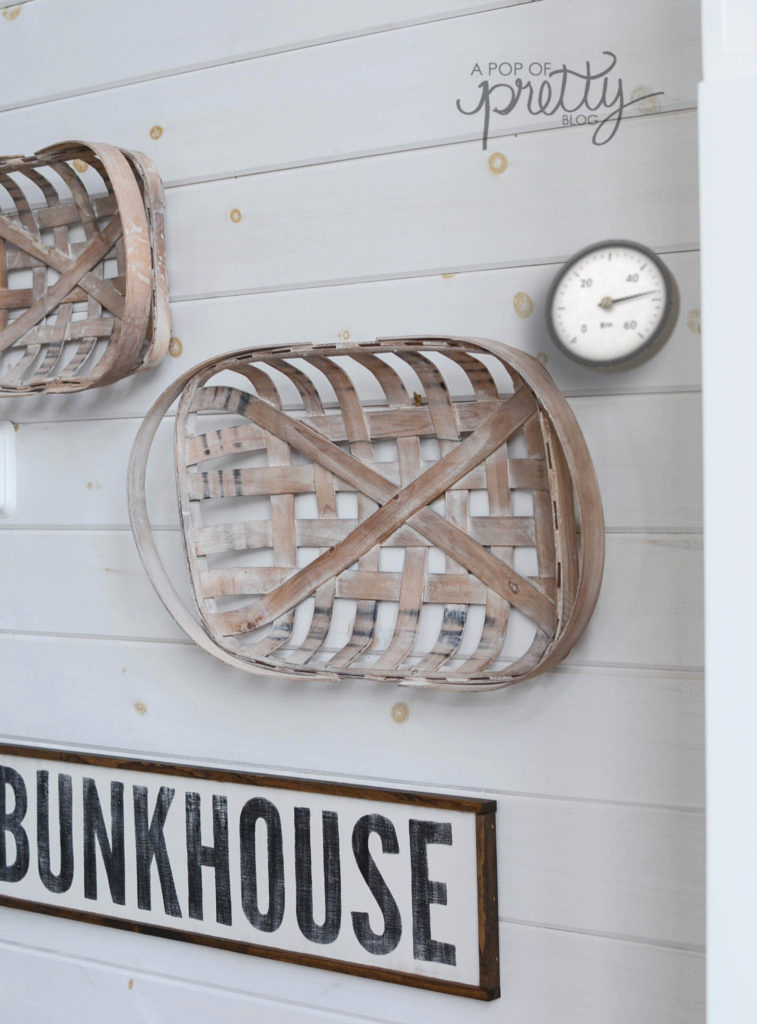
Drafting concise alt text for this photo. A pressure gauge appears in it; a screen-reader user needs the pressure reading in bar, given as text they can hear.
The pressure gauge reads 48 bar
